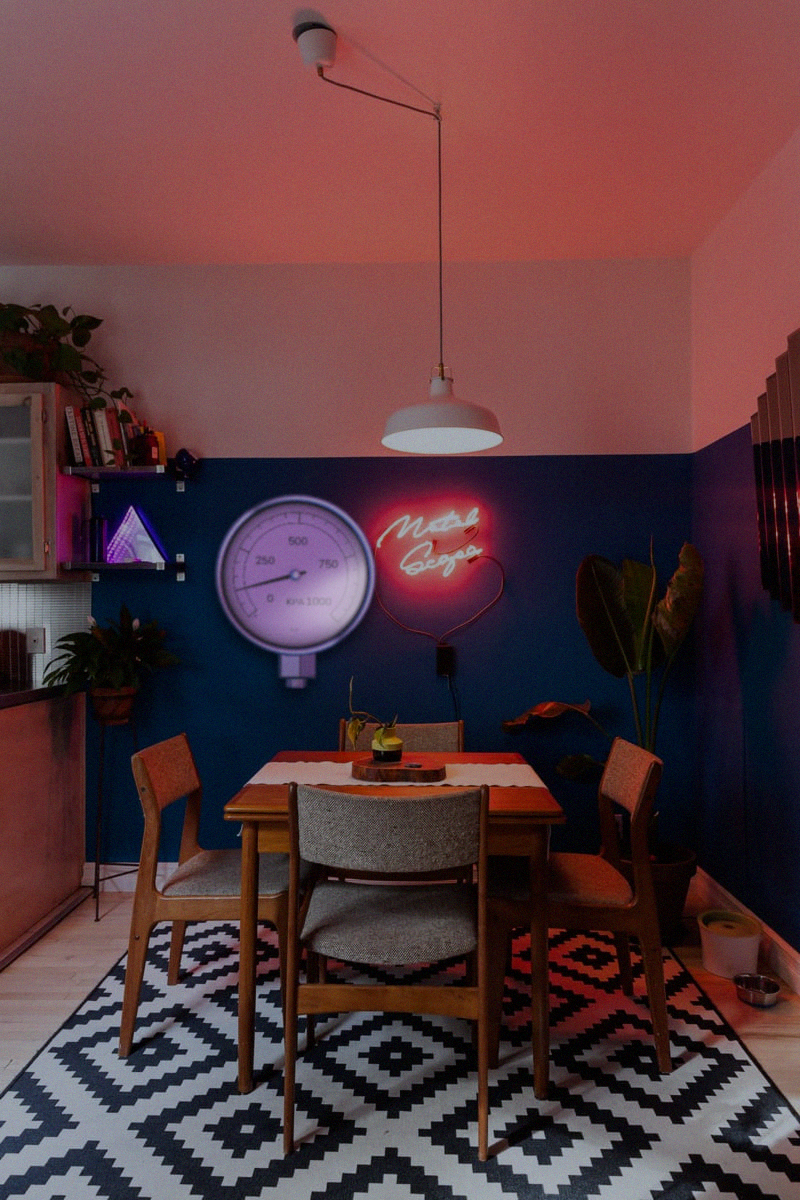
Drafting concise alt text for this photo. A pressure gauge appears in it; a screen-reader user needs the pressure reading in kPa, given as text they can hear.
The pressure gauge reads 100 kPa
